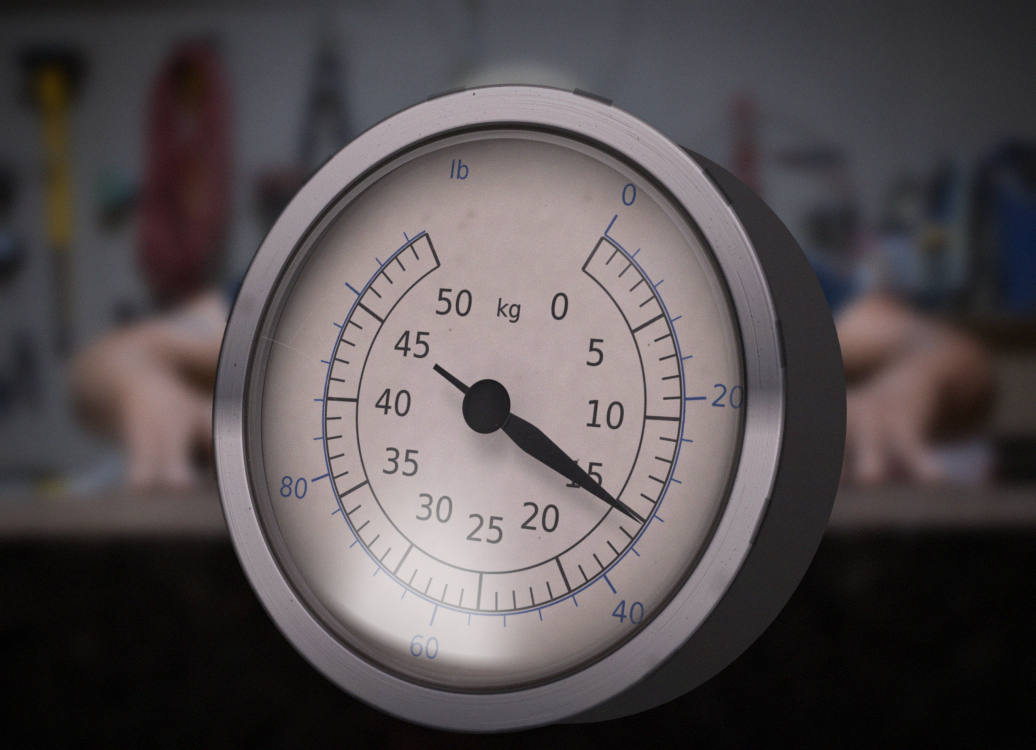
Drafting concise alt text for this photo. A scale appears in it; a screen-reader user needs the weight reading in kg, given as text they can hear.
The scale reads 15 kg
